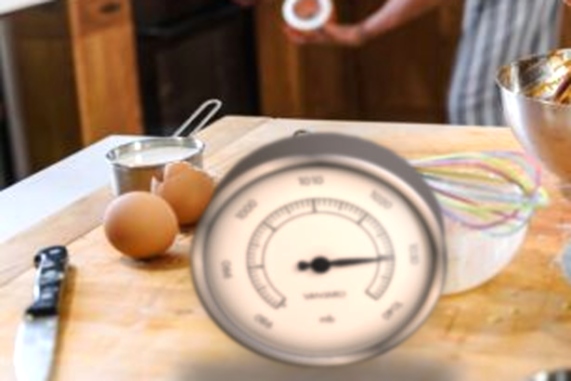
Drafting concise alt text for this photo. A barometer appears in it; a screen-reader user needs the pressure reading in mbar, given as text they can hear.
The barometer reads 1030 mbar
